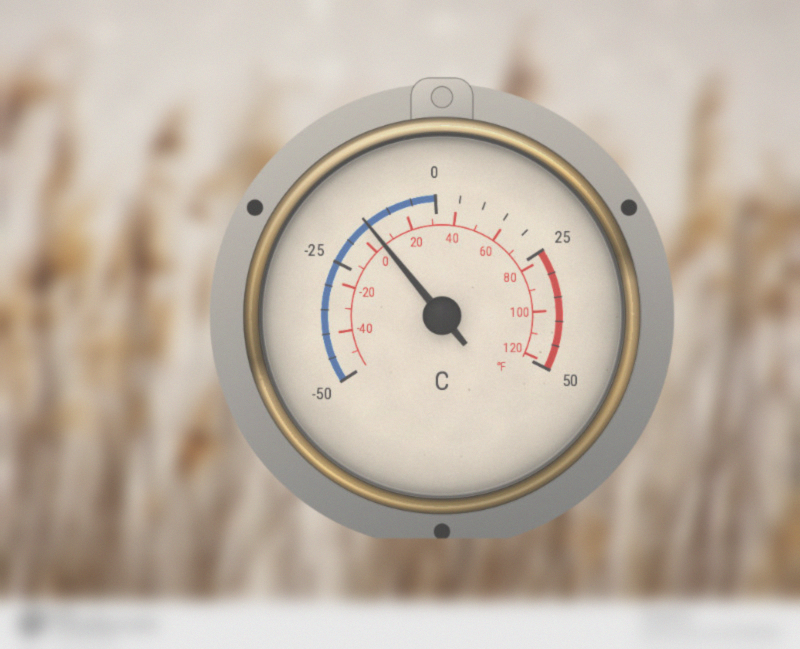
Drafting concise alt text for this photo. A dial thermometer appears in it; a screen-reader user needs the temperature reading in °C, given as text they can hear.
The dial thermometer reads -15 °C
